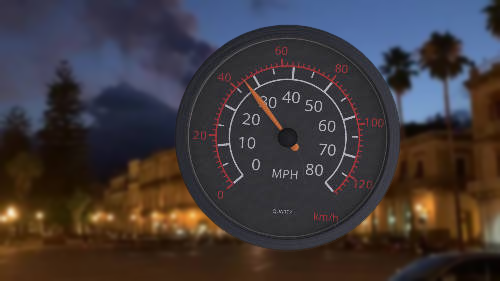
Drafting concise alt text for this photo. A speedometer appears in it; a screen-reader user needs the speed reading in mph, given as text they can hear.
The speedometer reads 27.5 mph
